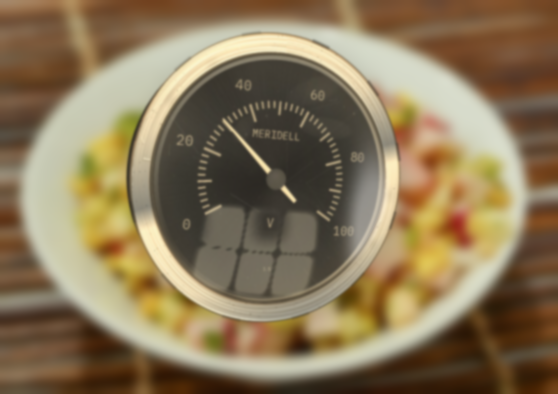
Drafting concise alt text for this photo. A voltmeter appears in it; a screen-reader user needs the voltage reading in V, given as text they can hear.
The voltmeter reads 30 V
